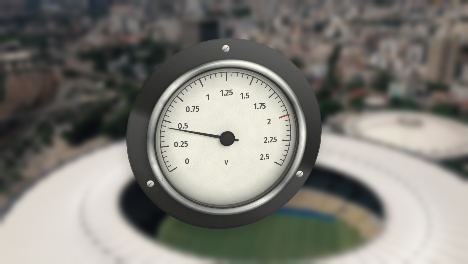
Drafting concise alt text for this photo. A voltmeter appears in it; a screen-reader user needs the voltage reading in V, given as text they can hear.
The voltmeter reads 0.45 V
